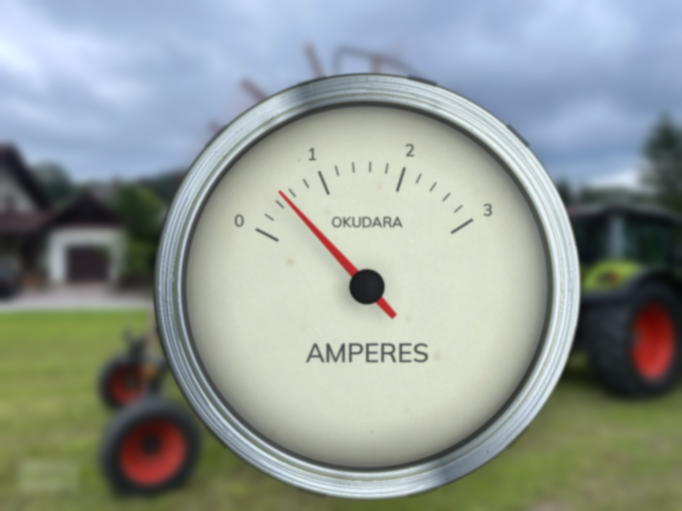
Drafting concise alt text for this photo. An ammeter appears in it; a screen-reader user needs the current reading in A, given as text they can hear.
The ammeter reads 0.5 A
